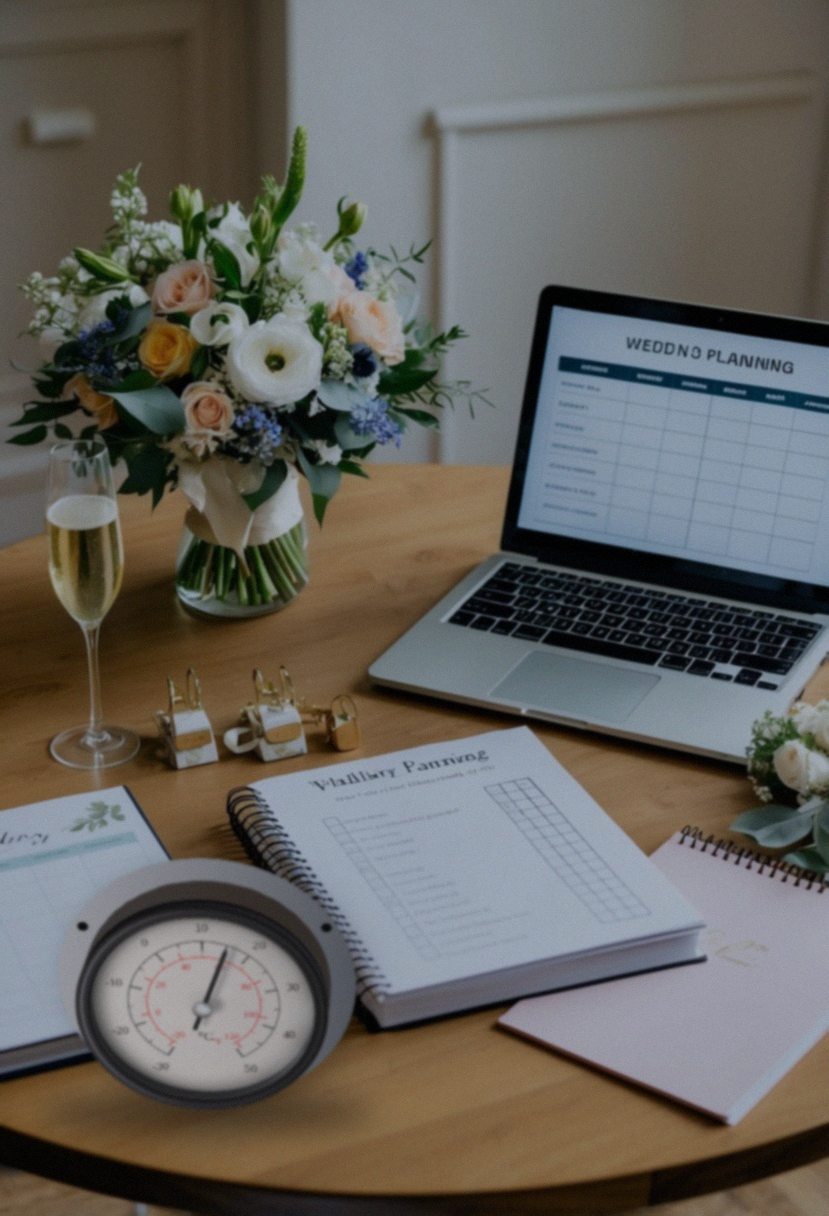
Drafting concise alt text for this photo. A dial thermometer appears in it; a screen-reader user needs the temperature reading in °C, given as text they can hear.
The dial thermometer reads 15 °C
